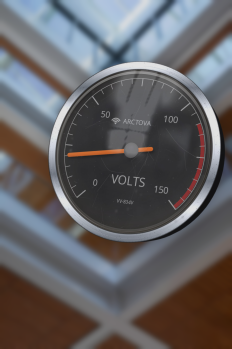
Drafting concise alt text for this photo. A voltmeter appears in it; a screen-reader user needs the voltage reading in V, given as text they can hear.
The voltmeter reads 20 V
